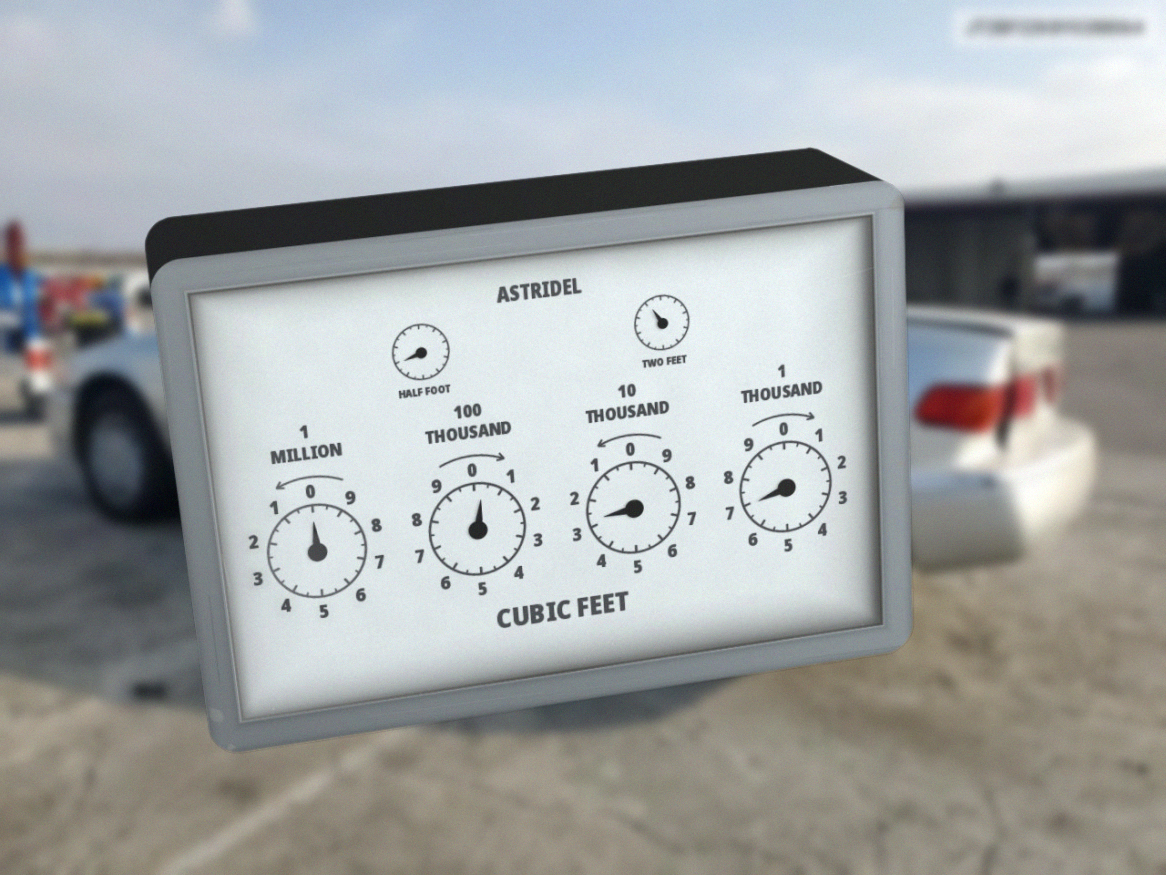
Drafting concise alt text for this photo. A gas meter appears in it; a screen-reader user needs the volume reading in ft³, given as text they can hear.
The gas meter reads 2700 ft³
